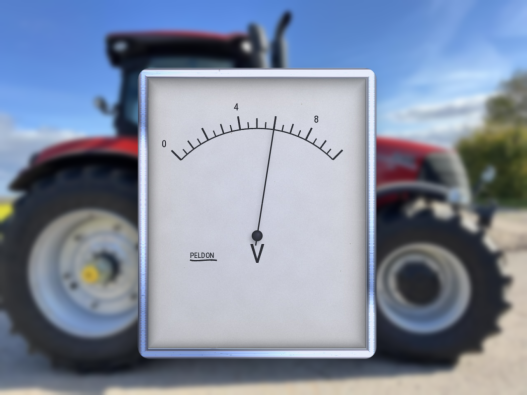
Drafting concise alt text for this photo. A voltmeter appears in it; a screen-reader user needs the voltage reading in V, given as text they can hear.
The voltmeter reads 6 V
